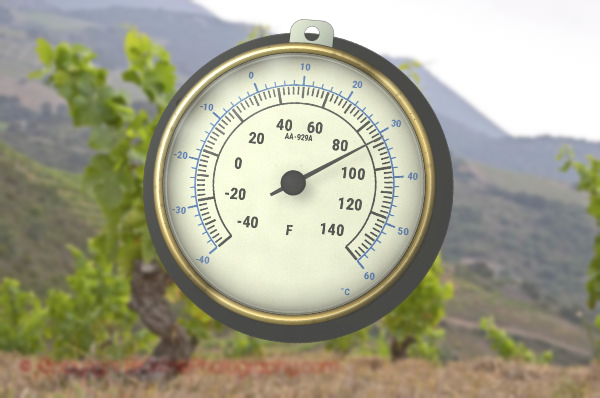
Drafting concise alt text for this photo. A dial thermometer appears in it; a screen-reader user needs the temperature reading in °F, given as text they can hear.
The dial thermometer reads 88 °F
